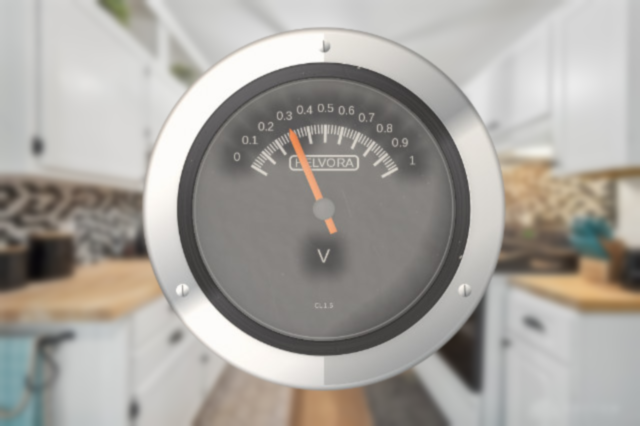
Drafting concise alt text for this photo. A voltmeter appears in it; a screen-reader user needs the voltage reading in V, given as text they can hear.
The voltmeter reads 0.3 V
